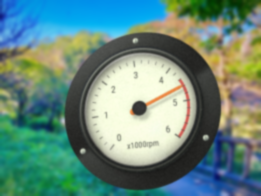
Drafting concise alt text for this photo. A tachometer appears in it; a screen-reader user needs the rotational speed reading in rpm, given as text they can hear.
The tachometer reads 4600 rpm
